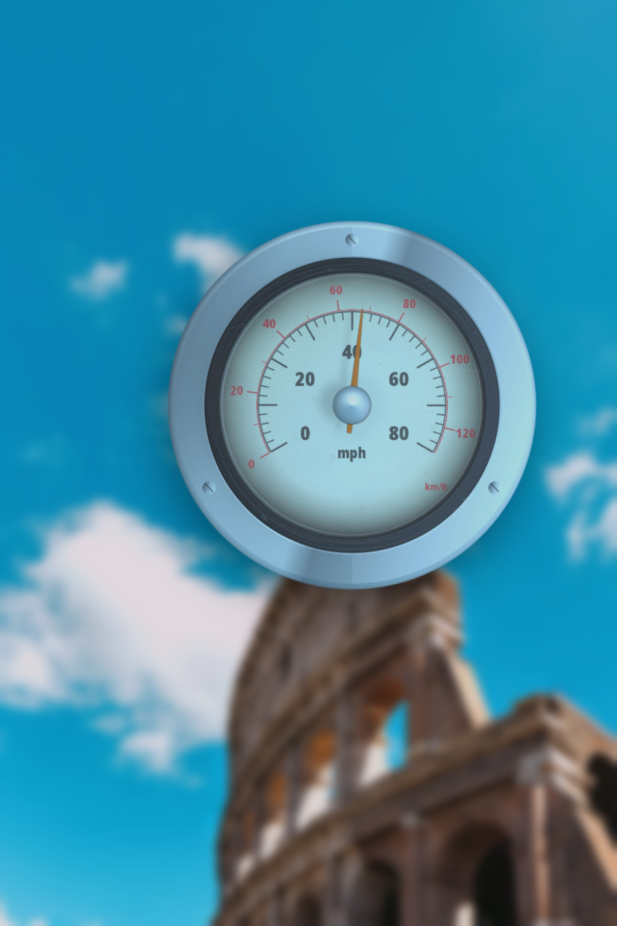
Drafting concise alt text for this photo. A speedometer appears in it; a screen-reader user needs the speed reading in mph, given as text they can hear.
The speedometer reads 42 mph
